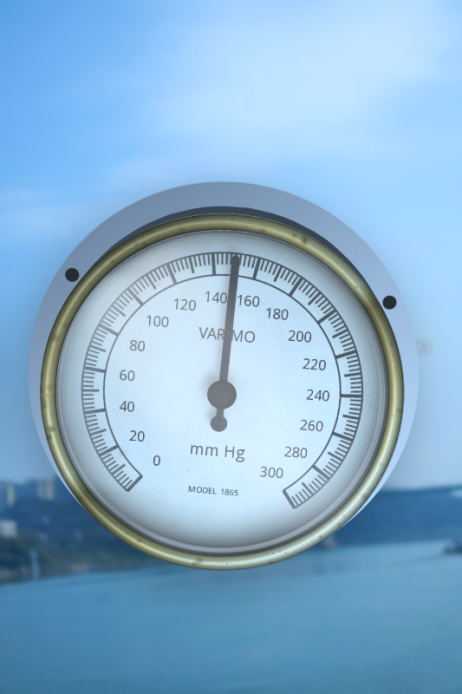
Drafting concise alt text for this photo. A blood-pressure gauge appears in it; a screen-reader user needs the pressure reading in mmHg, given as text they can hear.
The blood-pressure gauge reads 150 mmHg
